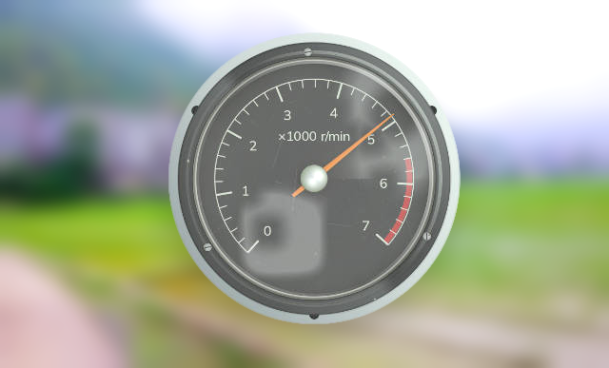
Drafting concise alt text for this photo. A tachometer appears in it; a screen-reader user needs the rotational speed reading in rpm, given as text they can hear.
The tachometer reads 4900 rpm
